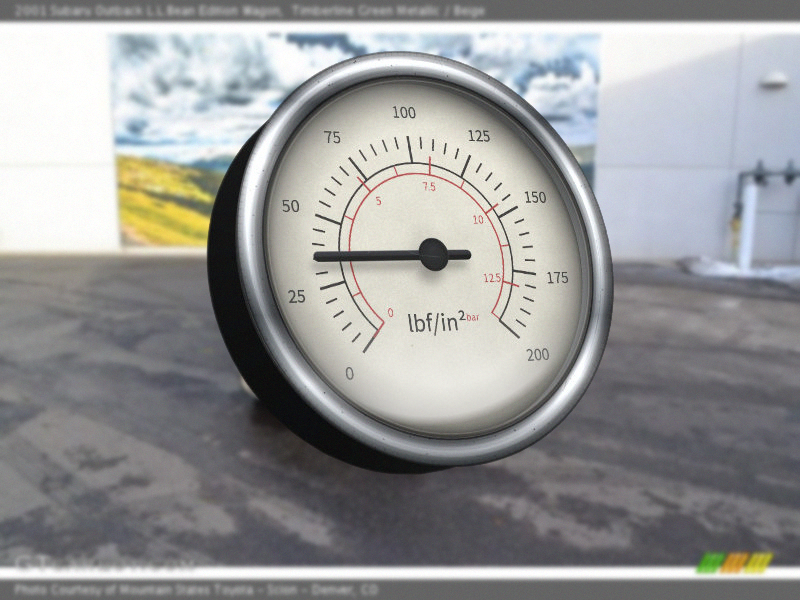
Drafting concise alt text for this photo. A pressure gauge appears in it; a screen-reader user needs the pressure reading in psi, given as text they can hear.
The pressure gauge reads 35 psi
